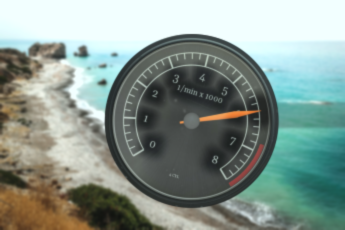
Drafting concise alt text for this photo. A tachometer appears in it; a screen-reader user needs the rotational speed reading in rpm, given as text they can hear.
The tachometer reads 6000 rpm
